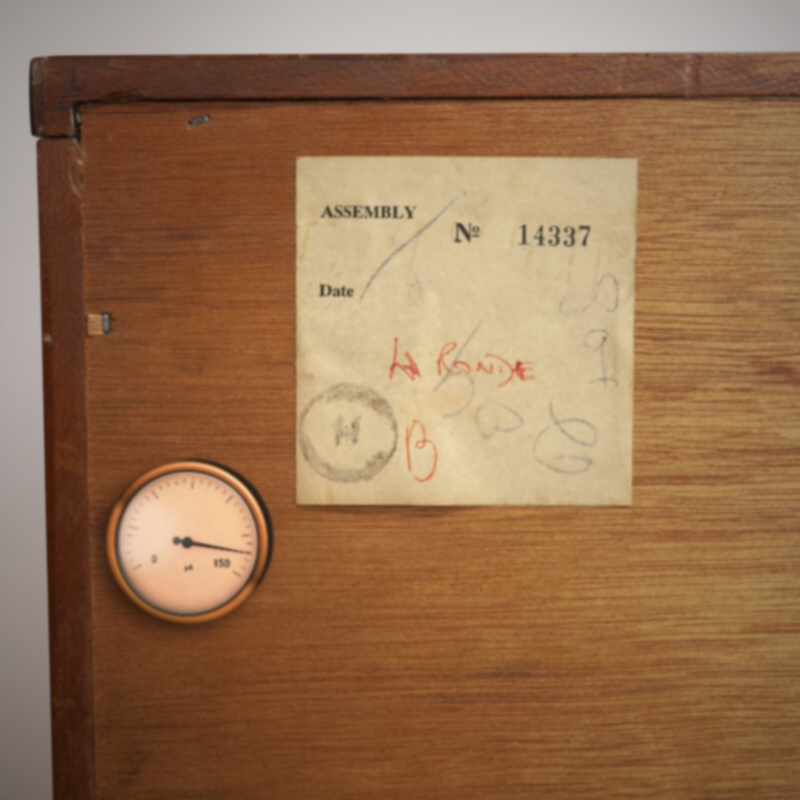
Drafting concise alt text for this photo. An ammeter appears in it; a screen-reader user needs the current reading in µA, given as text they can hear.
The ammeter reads 135 µA
